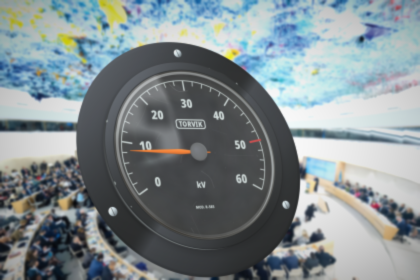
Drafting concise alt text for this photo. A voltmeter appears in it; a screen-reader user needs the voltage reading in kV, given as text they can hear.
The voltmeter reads 8 kV
